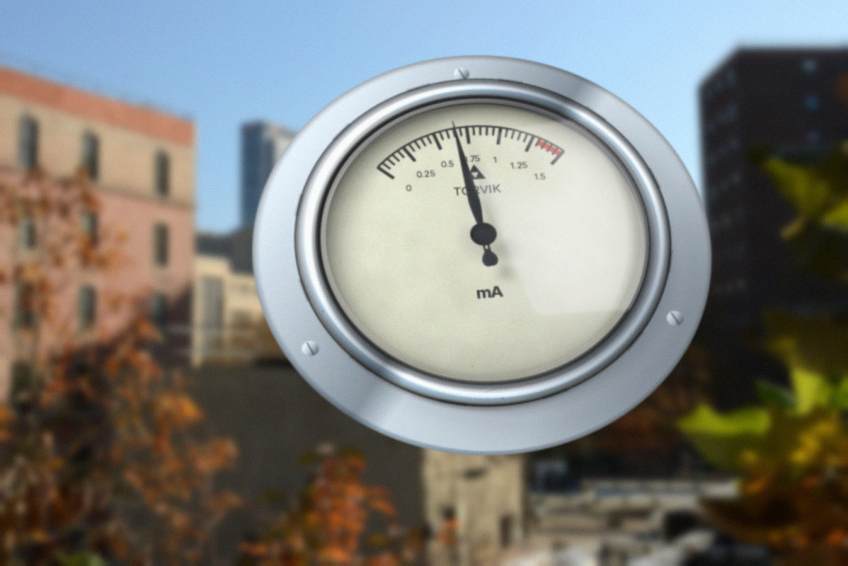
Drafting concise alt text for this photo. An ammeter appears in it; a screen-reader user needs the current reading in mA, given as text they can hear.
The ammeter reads 0.65 mA
